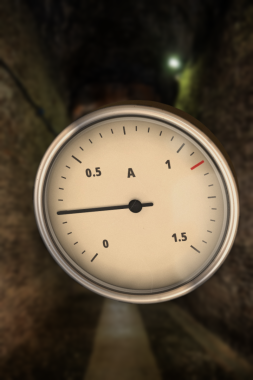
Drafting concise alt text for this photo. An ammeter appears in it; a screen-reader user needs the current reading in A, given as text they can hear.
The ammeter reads 0.25 A
